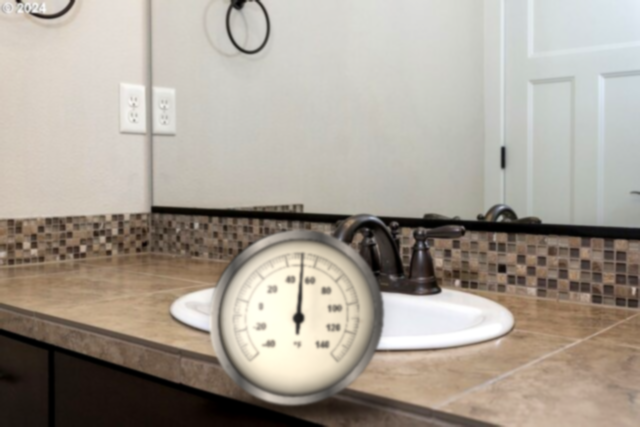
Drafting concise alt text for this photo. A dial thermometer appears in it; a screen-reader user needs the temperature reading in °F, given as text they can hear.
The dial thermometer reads 50 °F
